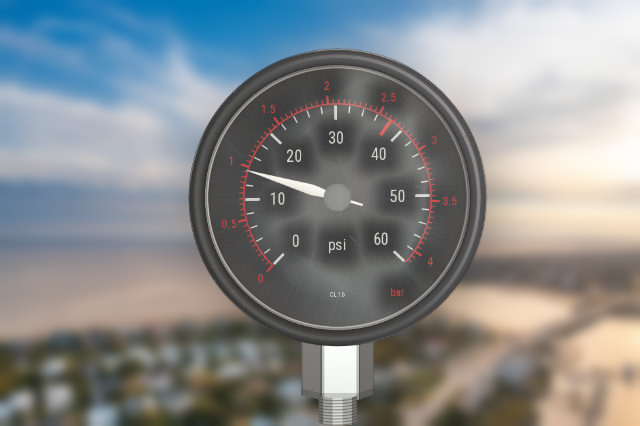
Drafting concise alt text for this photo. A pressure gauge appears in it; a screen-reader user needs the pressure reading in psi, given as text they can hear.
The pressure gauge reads 14 psi
